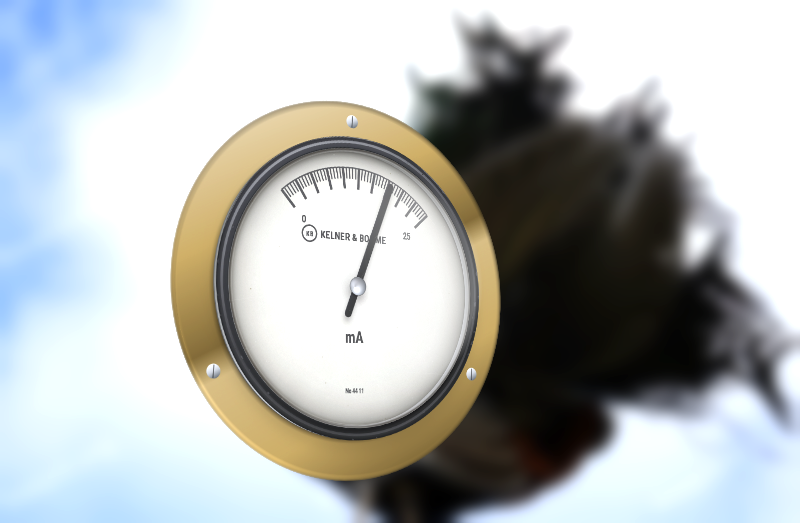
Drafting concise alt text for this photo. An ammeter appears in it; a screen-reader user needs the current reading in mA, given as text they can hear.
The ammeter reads 17.5 mA
